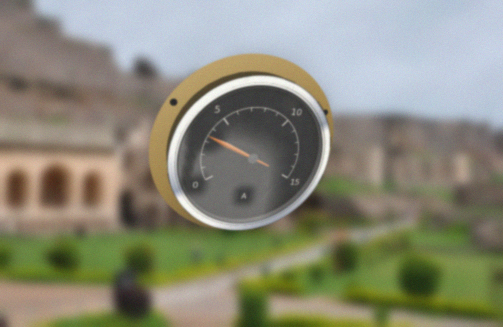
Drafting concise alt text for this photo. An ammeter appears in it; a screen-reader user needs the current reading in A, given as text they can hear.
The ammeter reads 3.5 A
